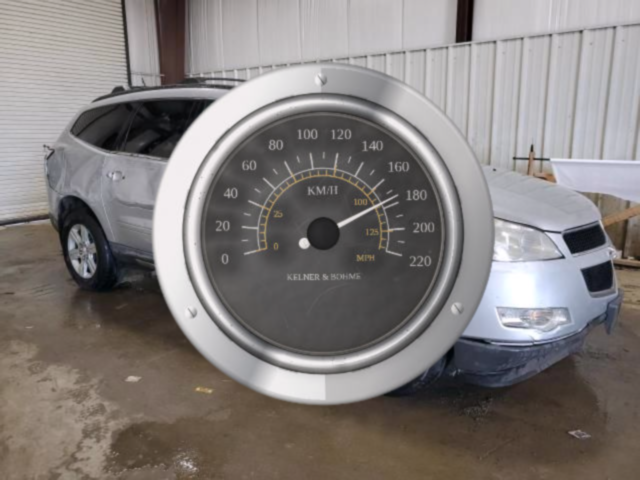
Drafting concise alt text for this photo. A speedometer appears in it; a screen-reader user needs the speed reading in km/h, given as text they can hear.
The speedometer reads 175 km/h
